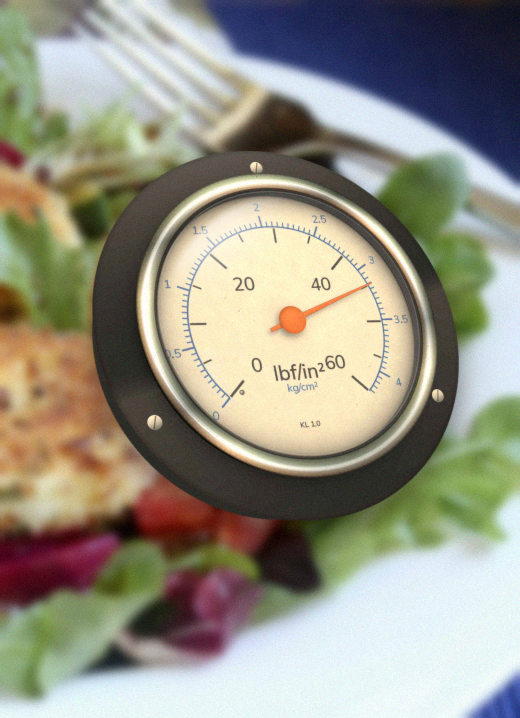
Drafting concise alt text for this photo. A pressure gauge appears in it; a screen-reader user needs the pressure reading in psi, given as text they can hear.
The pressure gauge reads 45 psi
